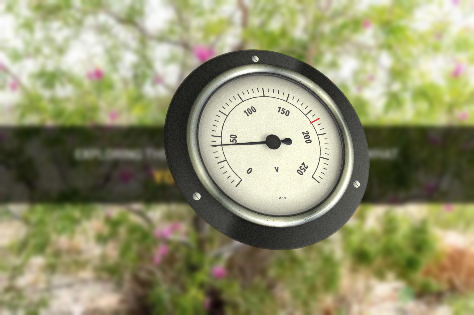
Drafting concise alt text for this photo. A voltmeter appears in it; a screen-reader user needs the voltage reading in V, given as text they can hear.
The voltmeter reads 40 V
